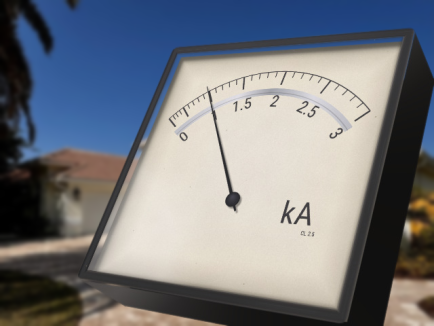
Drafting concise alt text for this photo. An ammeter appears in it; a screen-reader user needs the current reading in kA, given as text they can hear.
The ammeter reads 1 kA
